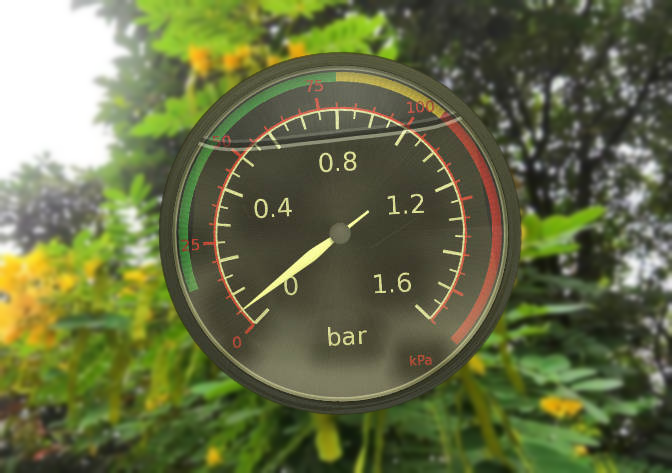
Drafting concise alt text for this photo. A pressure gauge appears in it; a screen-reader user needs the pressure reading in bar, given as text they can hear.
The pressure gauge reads 0.05 bar
